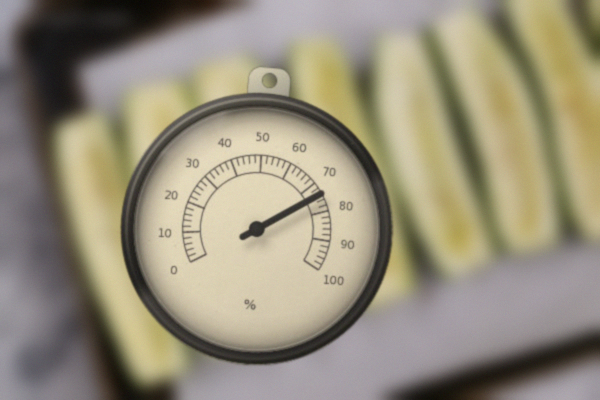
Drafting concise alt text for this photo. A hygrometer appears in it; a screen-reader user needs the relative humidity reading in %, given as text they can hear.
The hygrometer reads 74 %
